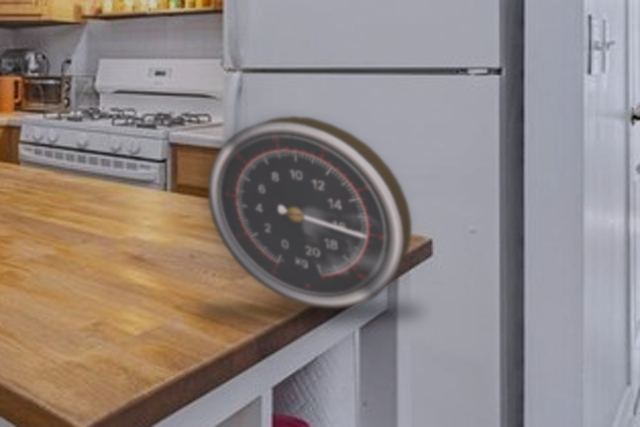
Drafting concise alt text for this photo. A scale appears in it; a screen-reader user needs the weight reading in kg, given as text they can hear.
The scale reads 16 kg
